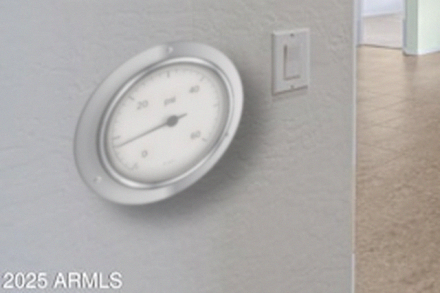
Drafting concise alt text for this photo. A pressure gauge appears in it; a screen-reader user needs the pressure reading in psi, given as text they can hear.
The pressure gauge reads 8 psi
